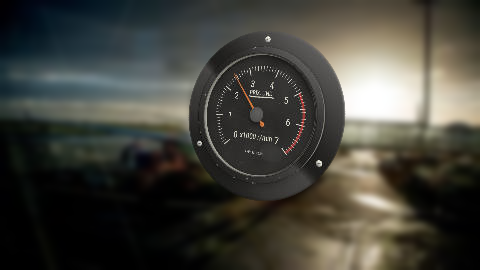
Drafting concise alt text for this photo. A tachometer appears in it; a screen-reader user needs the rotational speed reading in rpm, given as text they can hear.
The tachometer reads 2500 rpm
